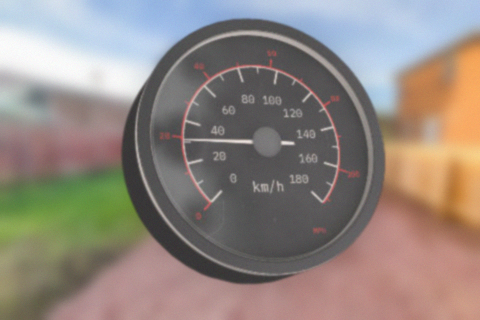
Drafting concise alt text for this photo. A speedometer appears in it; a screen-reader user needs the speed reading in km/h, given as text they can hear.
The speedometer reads 30 km/h
